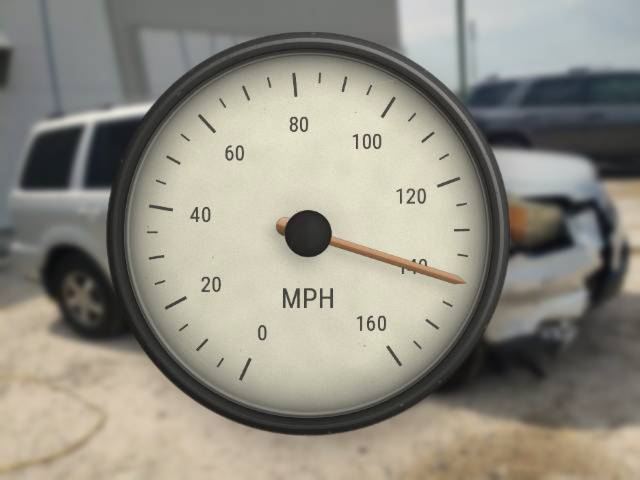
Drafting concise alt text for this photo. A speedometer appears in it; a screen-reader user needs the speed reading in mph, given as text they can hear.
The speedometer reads 140 mph
